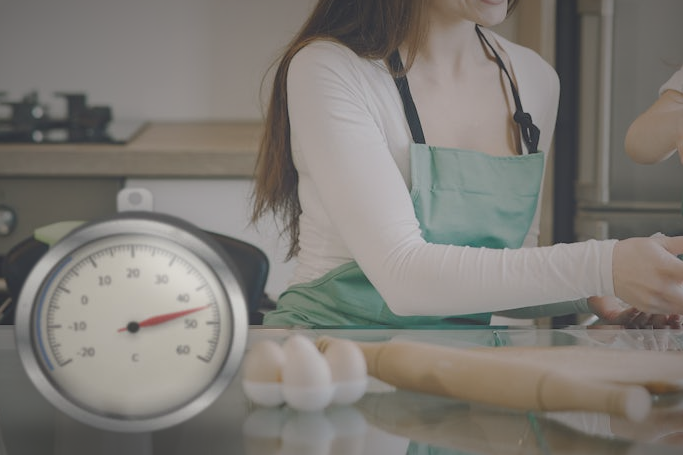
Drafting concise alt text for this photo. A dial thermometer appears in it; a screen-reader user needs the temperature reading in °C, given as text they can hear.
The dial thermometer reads 45 °C
